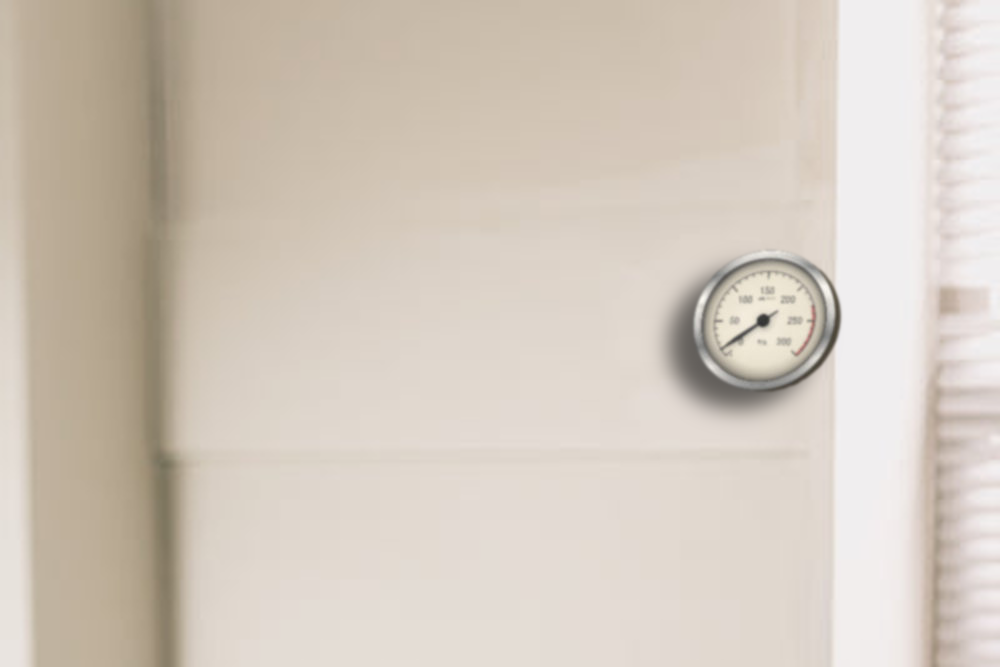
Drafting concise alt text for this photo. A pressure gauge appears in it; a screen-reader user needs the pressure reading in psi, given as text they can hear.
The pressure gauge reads 10 psi
